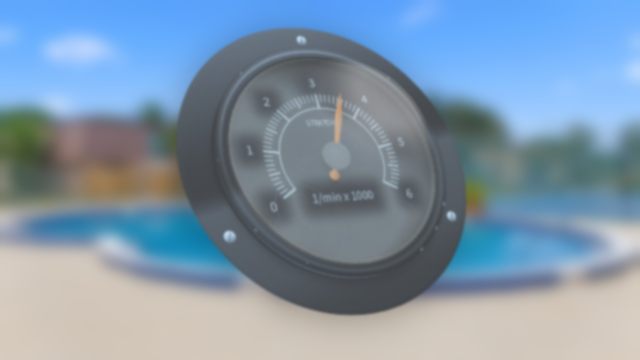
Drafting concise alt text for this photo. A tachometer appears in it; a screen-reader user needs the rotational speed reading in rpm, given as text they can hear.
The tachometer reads 3500 rpm
